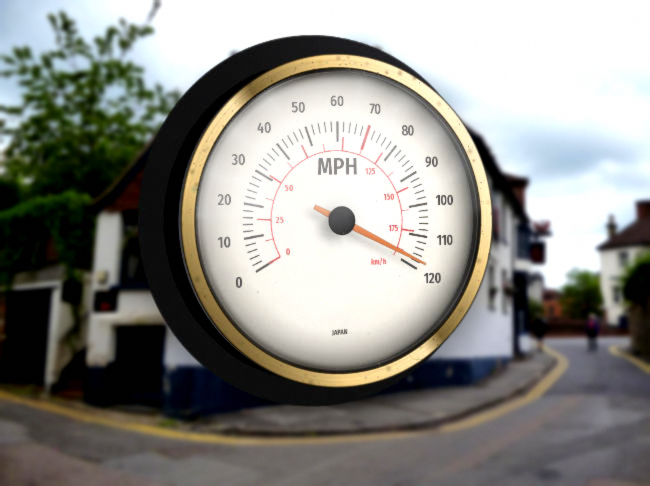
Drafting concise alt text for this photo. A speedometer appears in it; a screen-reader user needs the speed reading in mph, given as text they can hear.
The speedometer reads 118 mph
